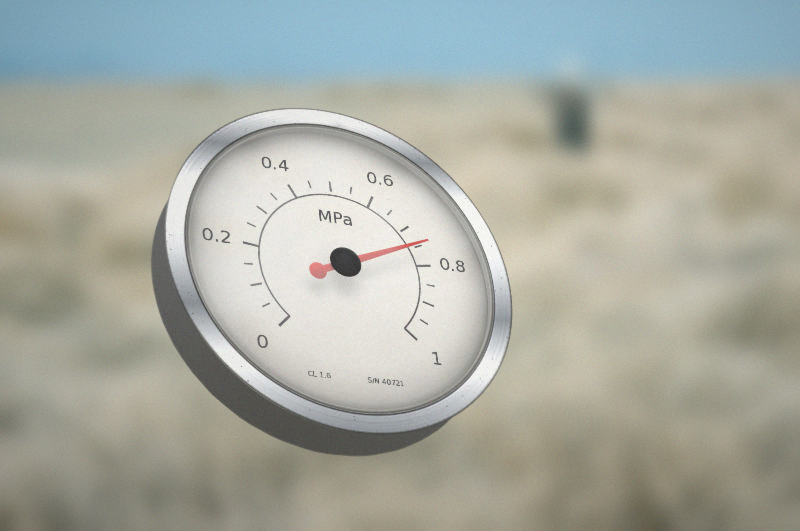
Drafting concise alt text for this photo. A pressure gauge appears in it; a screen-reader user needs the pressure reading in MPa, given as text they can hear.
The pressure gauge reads 0.75 MPa
